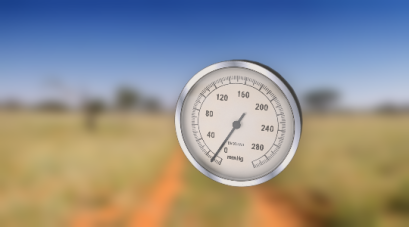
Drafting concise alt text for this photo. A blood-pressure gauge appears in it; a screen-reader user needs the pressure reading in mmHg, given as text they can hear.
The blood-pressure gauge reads 10 mmHg
